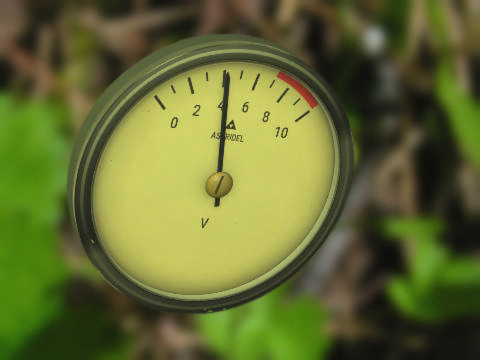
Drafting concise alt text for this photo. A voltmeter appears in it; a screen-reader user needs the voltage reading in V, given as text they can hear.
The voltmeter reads 4 V
